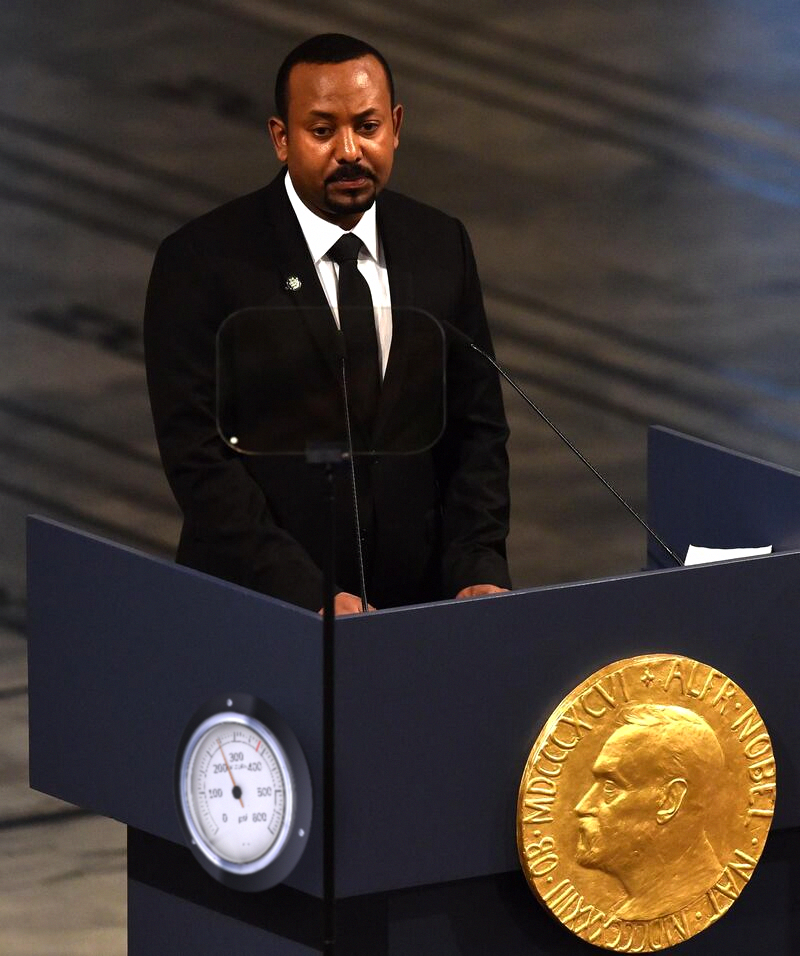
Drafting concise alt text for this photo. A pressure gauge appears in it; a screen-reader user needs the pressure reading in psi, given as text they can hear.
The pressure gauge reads 250 psi
